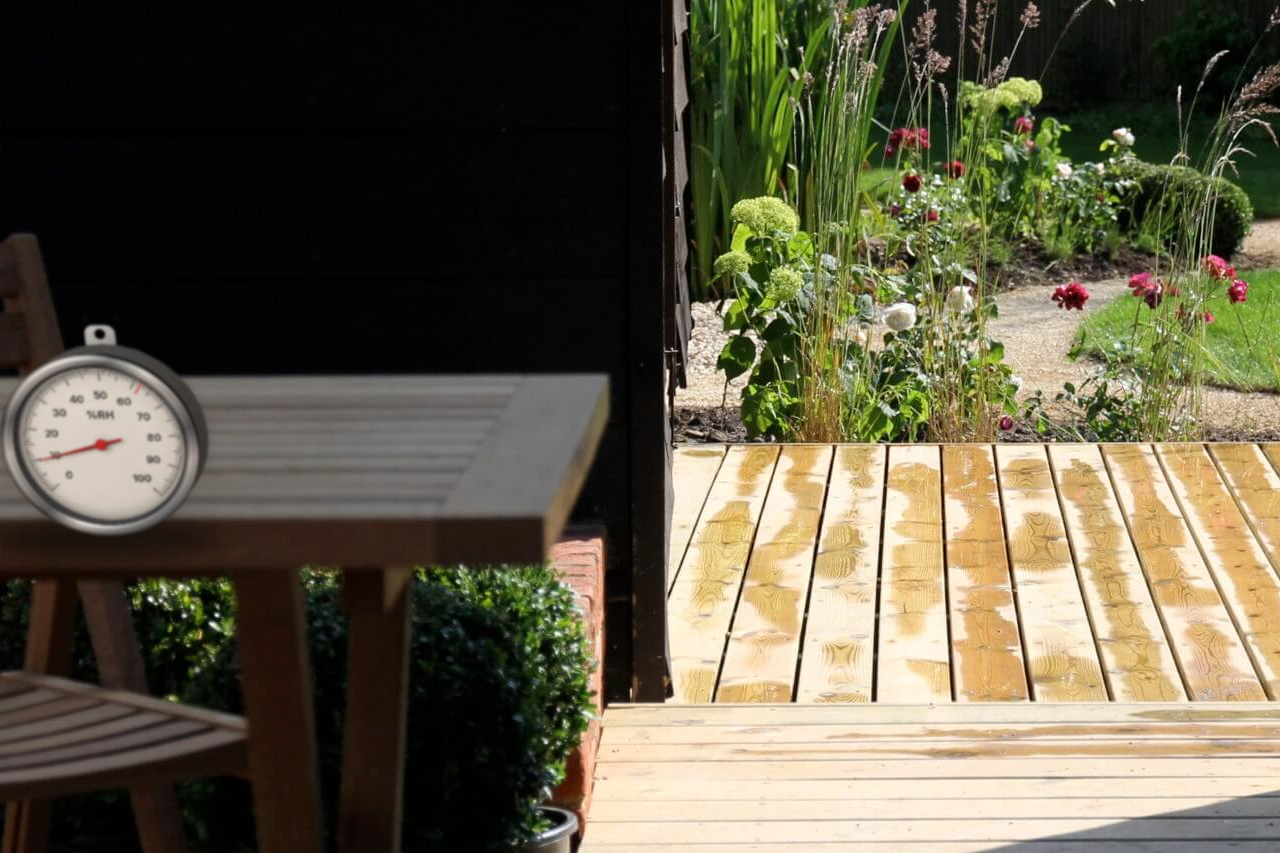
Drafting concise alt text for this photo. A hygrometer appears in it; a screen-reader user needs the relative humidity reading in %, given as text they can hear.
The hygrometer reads 10 %
